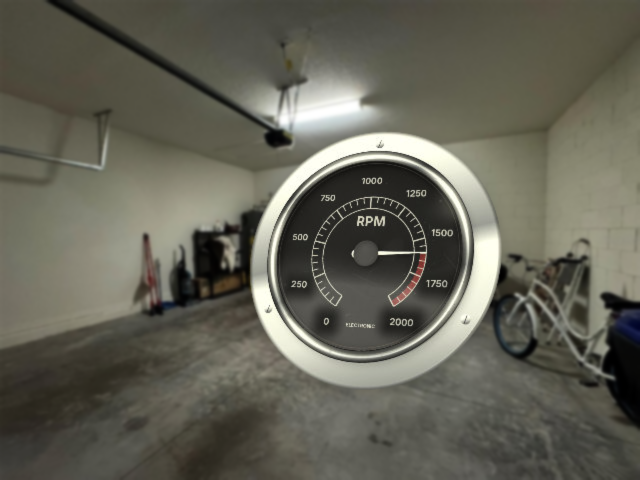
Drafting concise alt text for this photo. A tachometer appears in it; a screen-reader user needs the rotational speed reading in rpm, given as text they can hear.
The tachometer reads 1600 rpm
